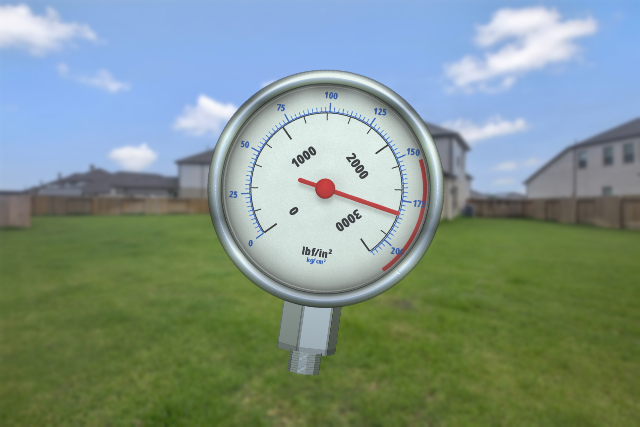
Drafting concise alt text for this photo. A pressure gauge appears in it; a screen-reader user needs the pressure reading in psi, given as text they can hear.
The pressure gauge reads 2600 psi
